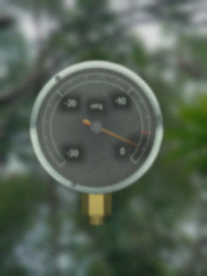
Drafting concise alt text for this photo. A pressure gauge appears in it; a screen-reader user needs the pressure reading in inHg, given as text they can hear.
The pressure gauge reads -2 inHg
